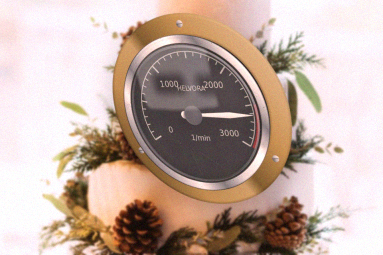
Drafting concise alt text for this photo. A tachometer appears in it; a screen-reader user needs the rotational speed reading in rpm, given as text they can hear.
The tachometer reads 2600 rpm
